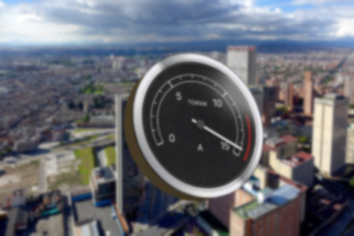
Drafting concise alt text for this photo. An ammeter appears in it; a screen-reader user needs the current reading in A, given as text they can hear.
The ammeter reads 14.5 A
